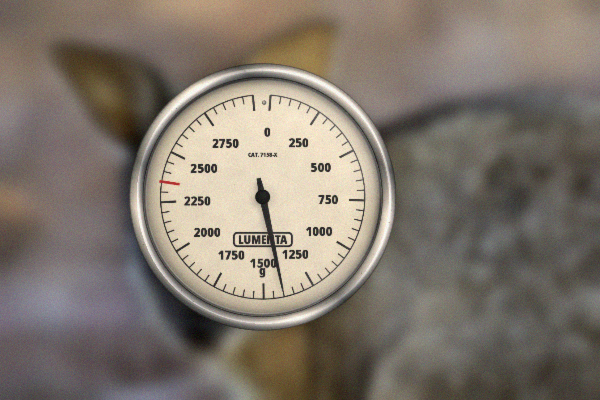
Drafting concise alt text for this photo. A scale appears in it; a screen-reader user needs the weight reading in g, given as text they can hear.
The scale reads 1400 g
